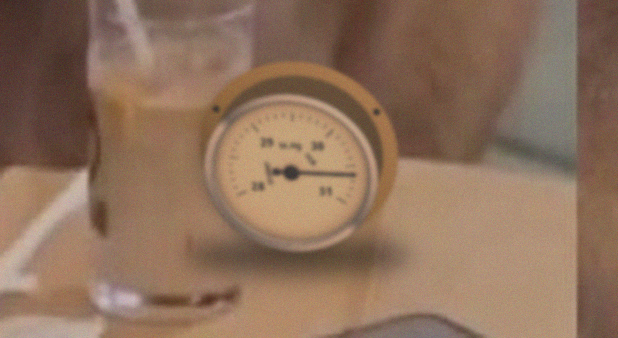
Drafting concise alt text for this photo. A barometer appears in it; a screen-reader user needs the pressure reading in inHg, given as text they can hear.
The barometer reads 30.6 inHg
